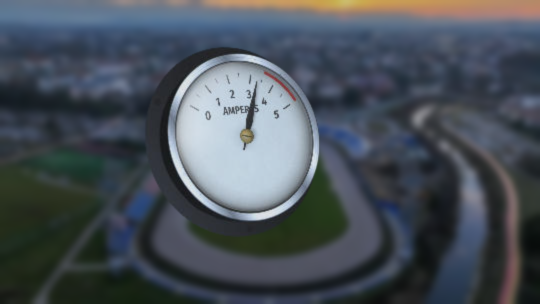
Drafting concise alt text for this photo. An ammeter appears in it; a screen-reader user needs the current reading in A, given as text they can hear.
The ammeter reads 3.25 A
